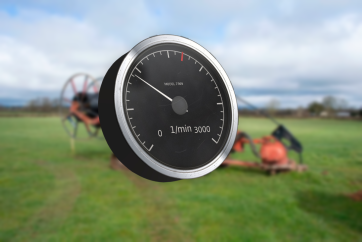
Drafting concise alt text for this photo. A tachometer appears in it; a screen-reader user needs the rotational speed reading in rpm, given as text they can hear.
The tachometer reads 900 rpm
